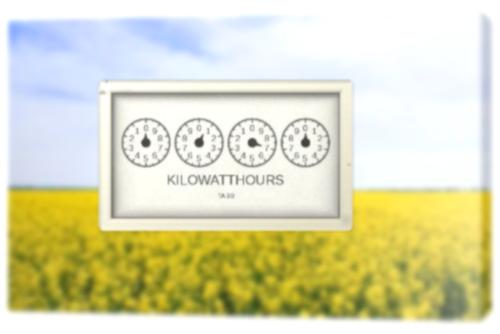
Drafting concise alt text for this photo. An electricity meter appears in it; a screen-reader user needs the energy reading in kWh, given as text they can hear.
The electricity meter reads 70 kWh
